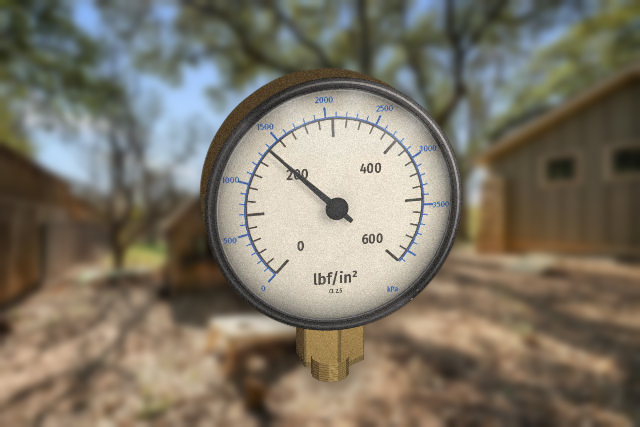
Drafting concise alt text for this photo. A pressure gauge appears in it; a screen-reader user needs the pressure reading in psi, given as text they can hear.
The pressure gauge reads 200 psi
